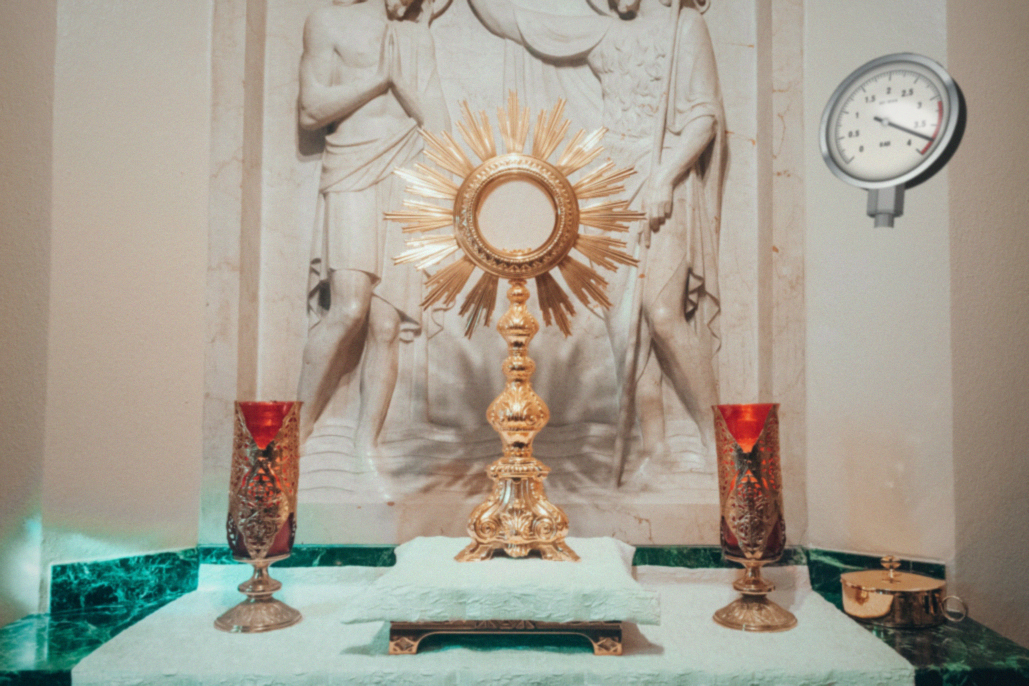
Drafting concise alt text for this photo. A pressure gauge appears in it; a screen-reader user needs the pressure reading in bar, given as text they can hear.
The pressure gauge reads 3.75 bar
